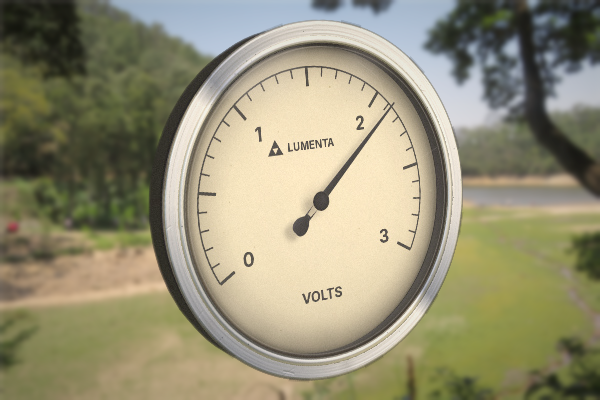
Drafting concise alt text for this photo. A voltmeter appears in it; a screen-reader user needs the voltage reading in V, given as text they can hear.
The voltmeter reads 2.1 V
